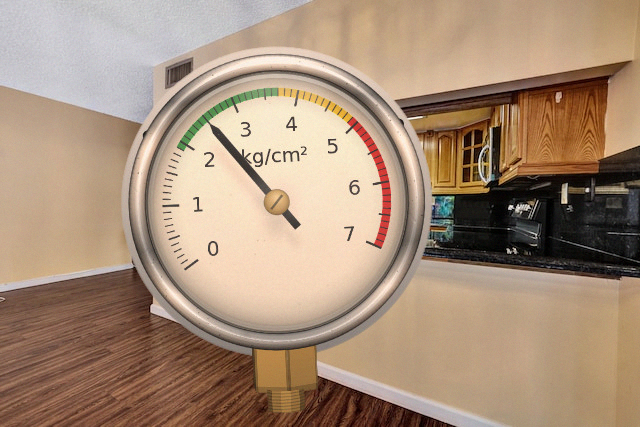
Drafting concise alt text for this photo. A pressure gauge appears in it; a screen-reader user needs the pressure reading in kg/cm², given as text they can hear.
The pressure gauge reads 2.5 kg/cm²
